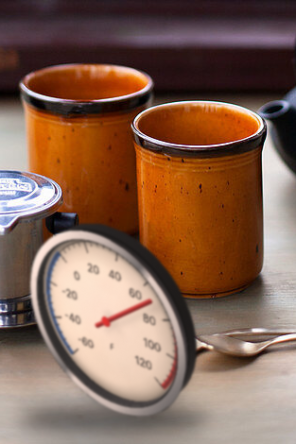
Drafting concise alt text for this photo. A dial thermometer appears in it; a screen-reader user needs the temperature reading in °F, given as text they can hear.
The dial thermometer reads 68 °F
